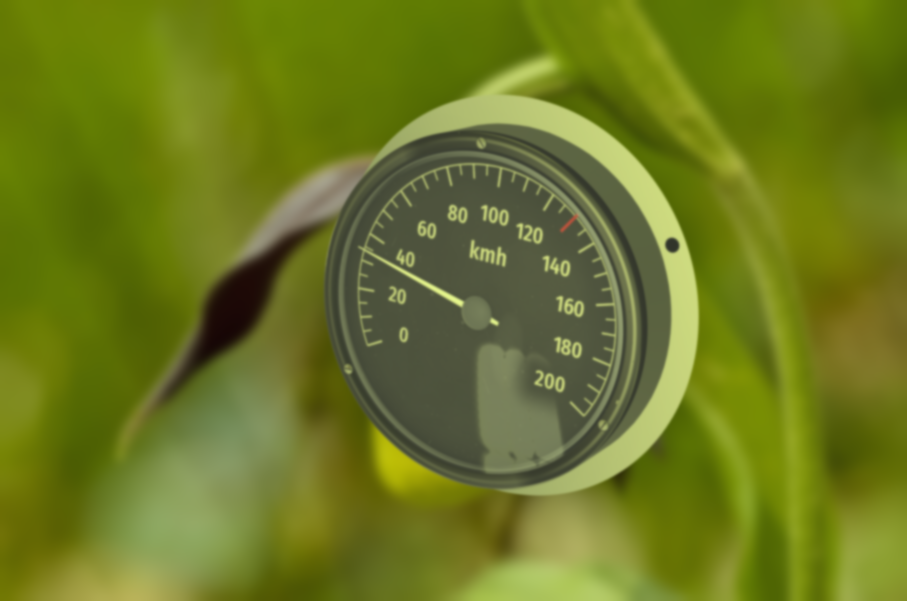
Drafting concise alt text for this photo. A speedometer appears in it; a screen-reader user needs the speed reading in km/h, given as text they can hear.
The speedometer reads 35 km/h
